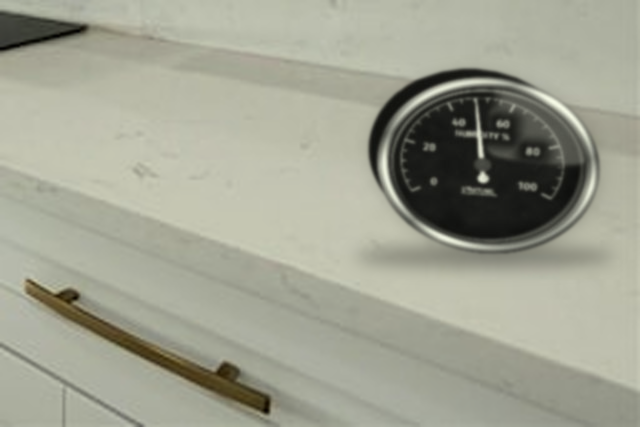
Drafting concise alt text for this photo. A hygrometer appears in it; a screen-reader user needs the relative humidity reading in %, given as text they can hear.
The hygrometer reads 48 %
